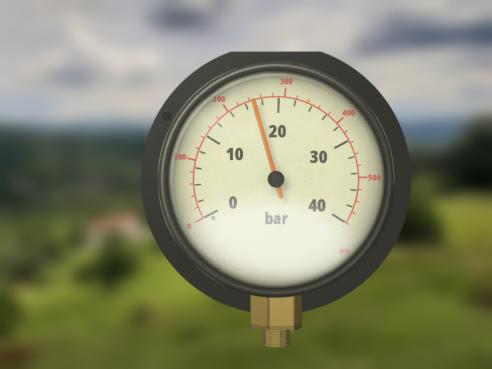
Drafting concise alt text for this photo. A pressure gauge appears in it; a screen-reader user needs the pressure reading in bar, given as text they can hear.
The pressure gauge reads 17 bar
